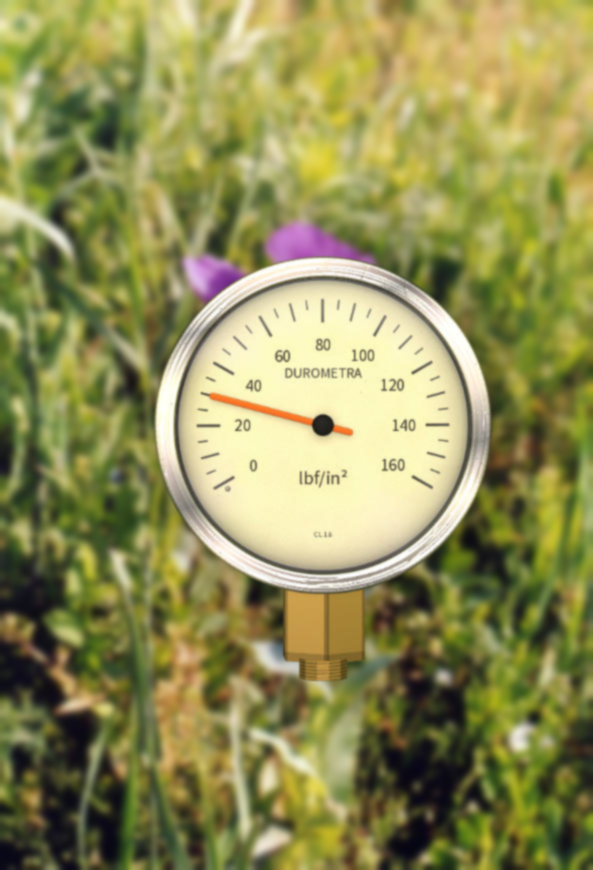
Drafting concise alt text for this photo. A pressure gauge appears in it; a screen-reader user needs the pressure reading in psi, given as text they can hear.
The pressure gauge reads 30 psi
